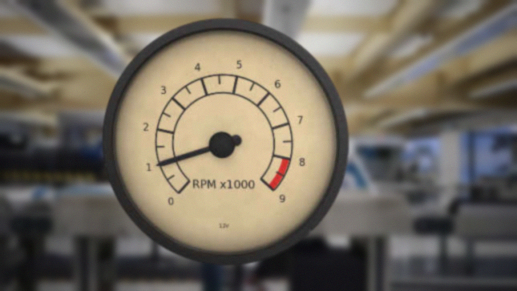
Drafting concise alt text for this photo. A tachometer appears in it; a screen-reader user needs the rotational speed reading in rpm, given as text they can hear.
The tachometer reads 1000 rpm
